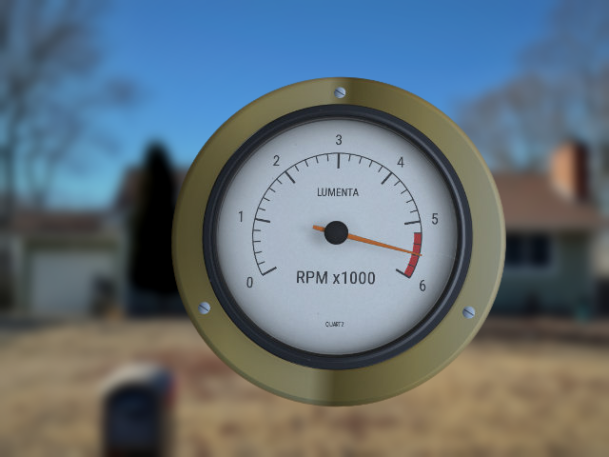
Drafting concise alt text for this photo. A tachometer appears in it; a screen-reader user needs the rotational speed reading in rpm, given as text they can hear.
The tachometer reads 5600 rpm
